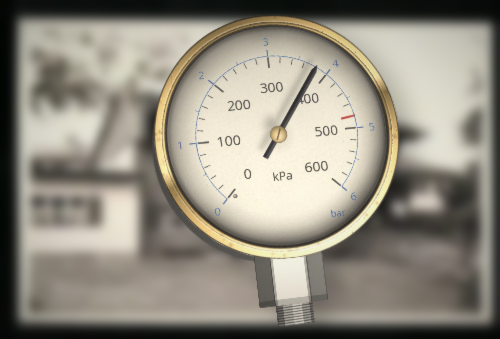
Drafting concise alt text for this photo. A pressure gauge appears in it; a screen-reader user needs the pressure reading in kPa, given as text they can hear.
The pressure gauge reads 380 kPa
